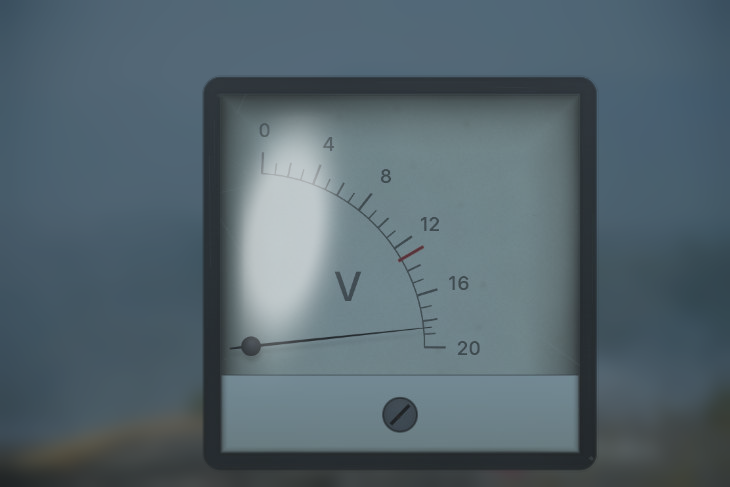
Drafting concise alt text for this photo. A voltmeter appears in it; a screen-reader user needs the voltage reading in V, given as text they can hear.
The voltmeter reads 18.5 V
